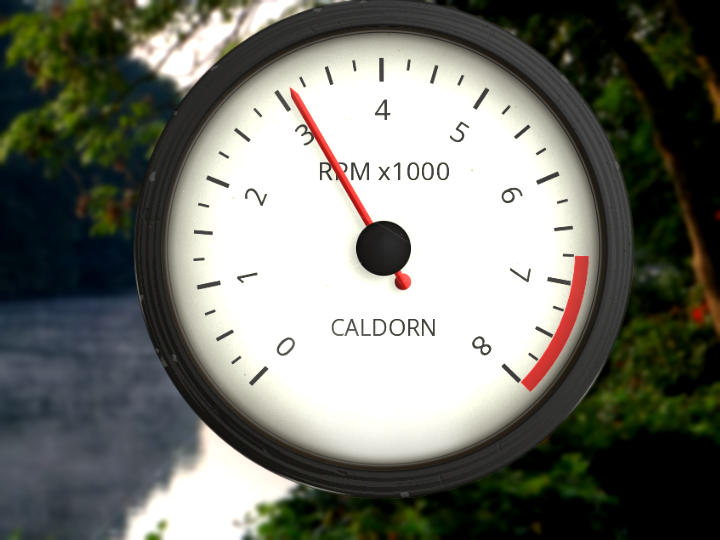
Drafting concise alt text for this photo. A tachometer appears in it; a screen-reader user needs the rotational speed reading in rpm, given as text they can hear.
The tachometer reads 3125 rpm
